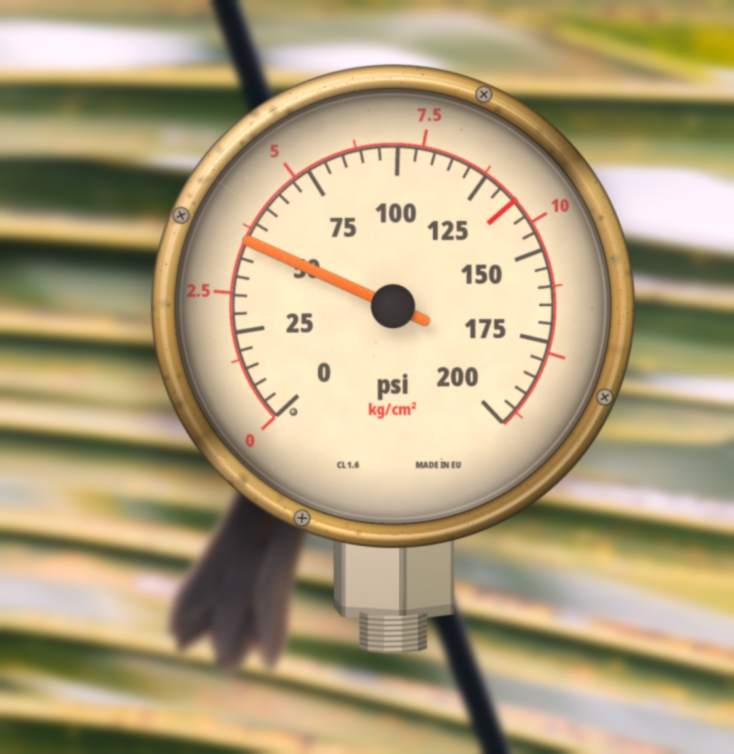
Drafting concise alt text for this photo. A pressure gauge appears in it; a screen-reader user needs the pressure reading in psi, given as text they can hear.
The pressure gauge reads 50 psi
